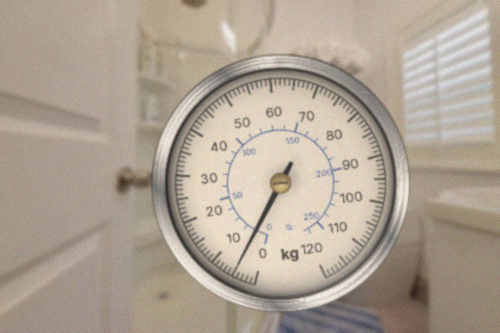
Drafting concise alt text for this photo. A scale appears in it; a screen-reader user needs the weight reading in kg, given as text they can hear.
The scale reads 5 kg
